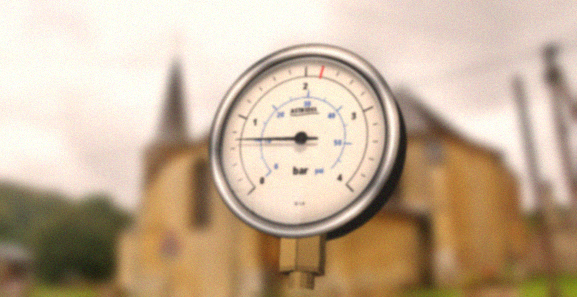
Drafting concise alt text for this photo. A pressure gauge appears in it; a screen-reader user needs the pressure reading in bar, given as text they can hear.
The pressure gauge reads 0.7 bar
